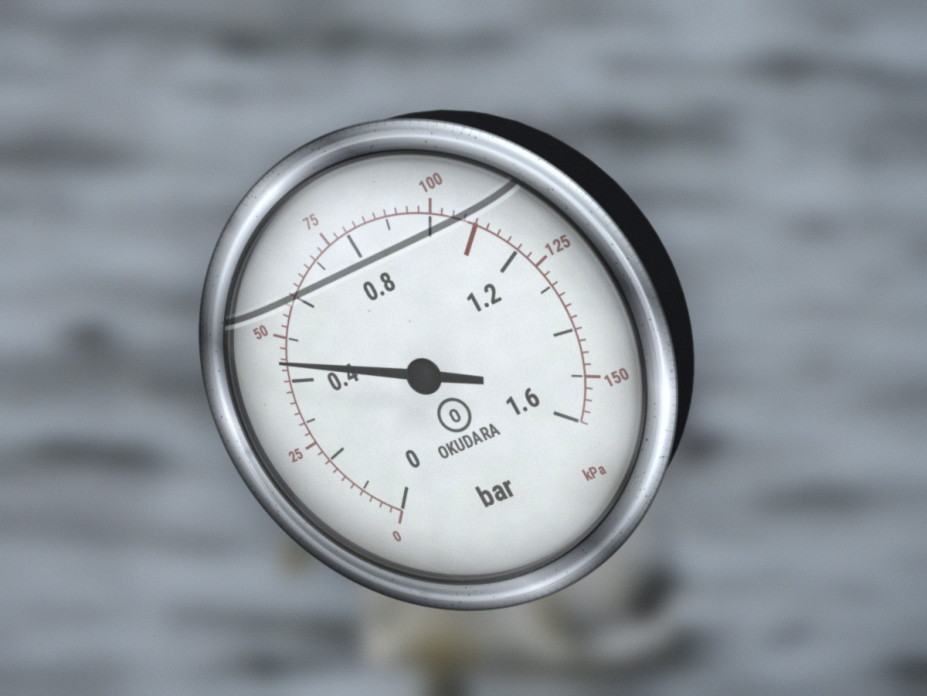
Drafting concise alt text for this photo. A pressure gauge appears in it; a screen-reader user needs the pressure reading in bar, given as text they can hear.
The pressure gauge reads 0.45 bar
